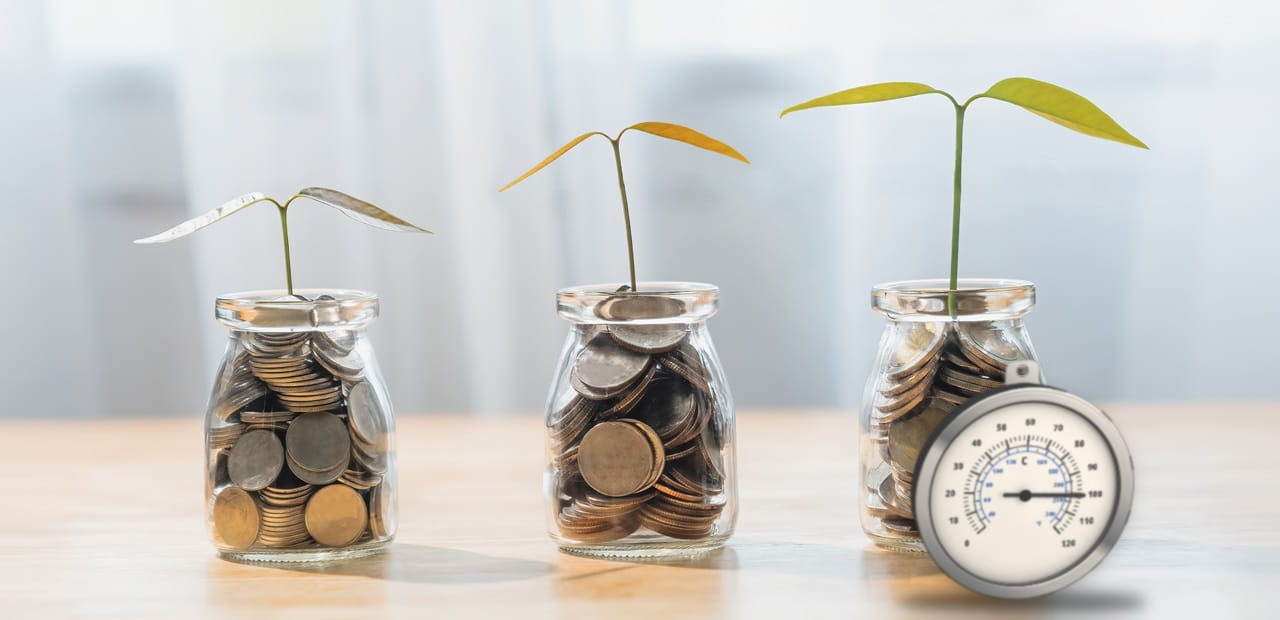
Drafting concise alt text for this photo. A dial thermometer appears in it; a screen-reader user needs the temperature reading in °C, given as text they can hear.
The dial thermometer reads 100 °C
